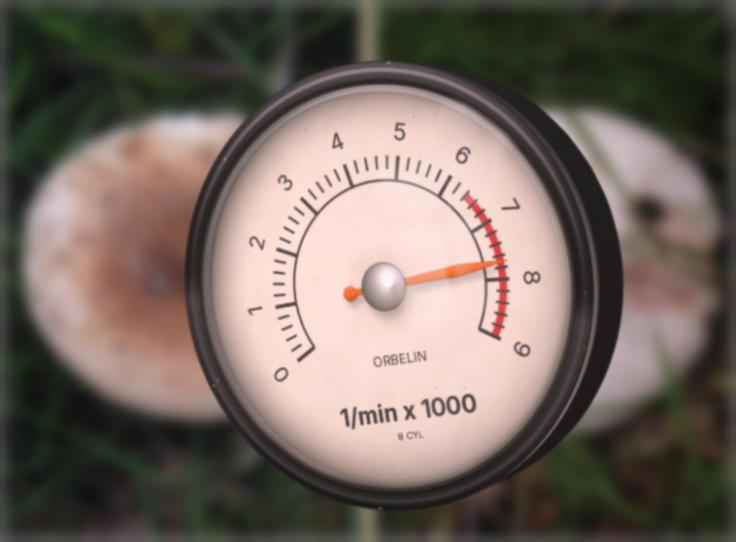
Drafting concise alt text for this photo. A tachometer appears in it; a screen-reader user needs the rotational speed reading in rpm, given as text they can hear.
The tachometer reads 7700 rpm
